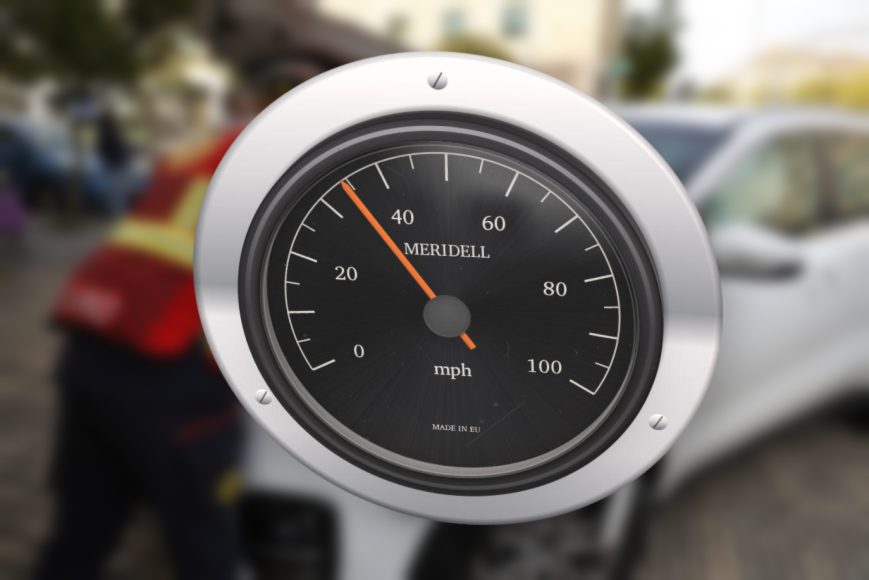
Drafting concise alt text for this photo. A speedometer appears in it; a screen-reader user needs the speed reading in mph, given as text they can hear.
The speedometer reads 35 mph
